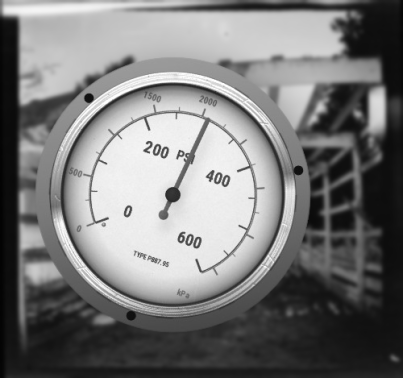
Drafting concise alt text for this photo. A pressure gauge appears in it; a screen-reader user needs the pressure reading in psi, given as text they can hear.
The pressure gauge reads 300 psi
